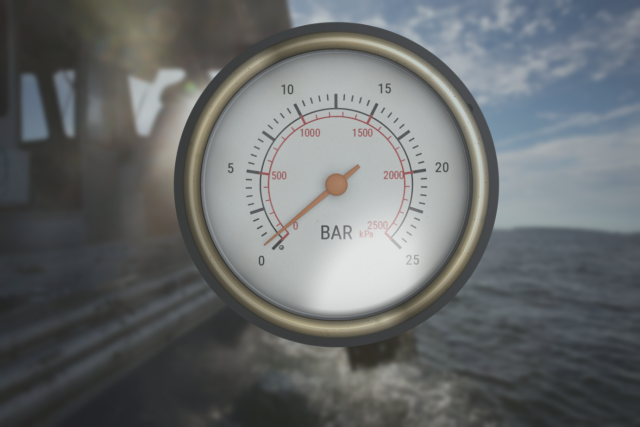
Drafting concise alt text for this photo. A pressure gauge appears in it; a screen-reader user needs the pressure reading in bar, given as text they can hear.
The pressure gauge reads 0.5 bar
